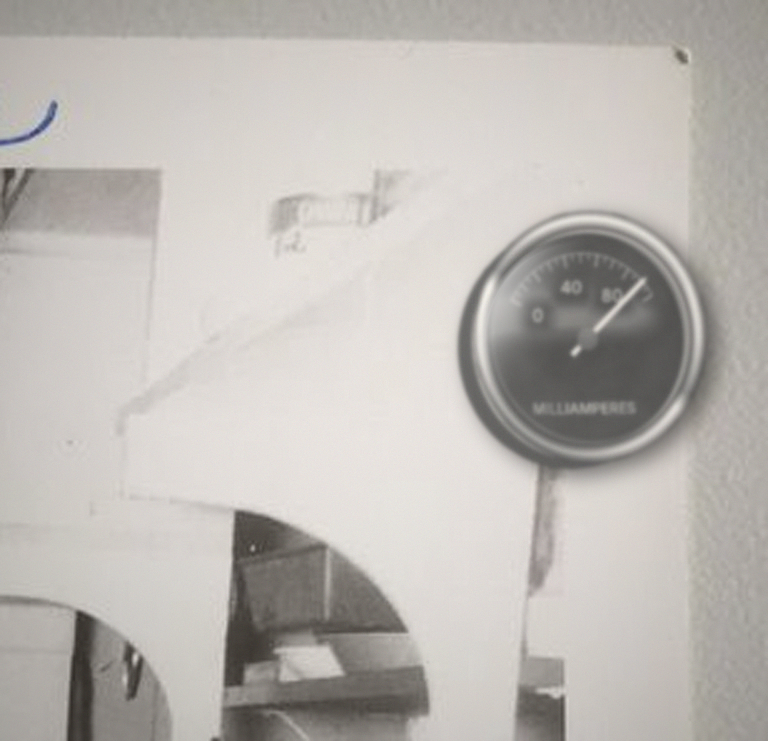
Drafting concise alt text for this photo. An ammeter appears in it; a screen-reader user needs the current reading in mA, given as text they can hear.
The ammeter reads 90 mA
